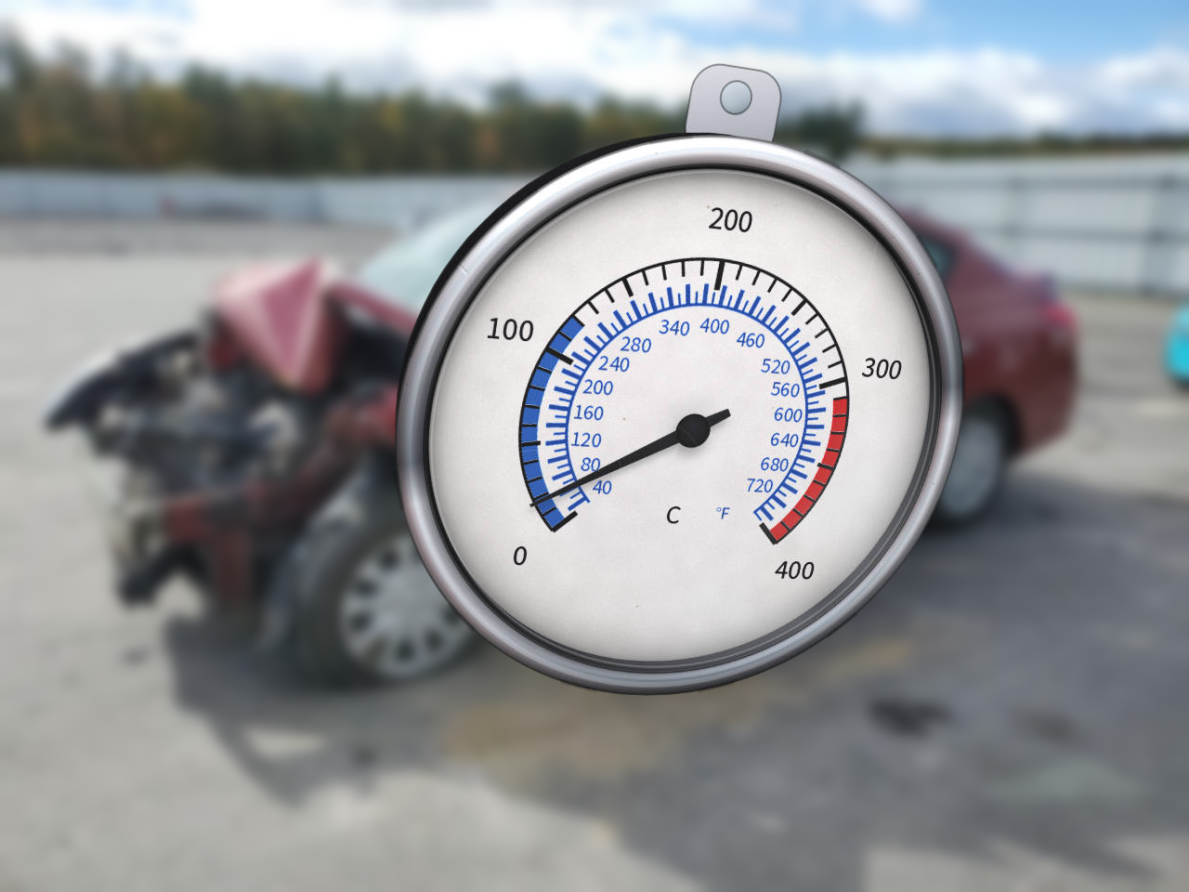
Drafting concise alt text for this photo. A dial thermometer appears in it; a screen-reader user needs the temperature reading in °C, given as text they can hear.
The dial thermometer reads 20 °C
